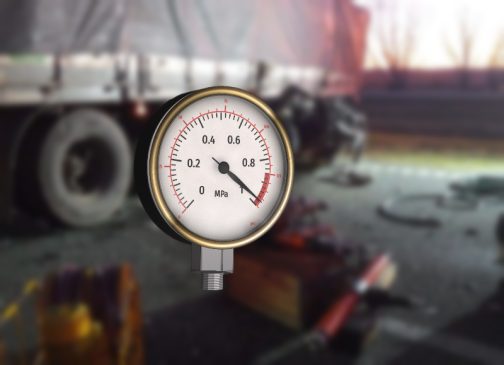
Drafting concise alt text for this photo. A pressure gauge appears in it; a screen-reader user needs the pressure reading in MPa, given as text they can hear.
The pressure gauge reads 0.98 MPa
